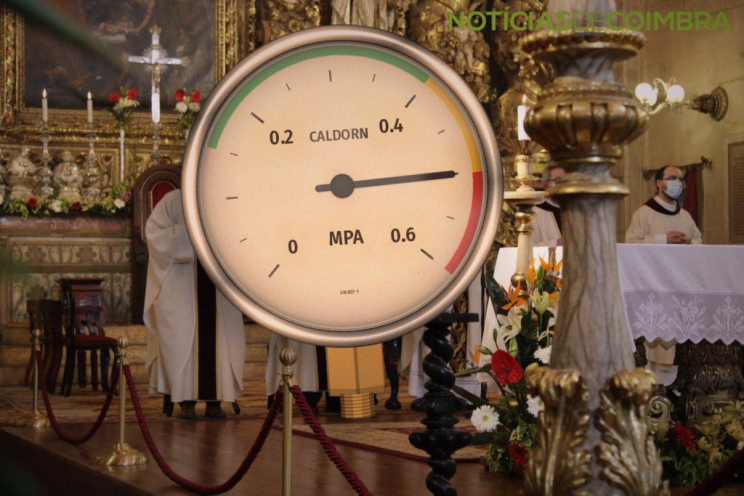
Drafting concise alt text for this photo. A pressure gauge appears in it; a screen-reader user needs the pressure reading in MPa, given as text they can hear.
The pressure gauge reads 0.5 MPa
